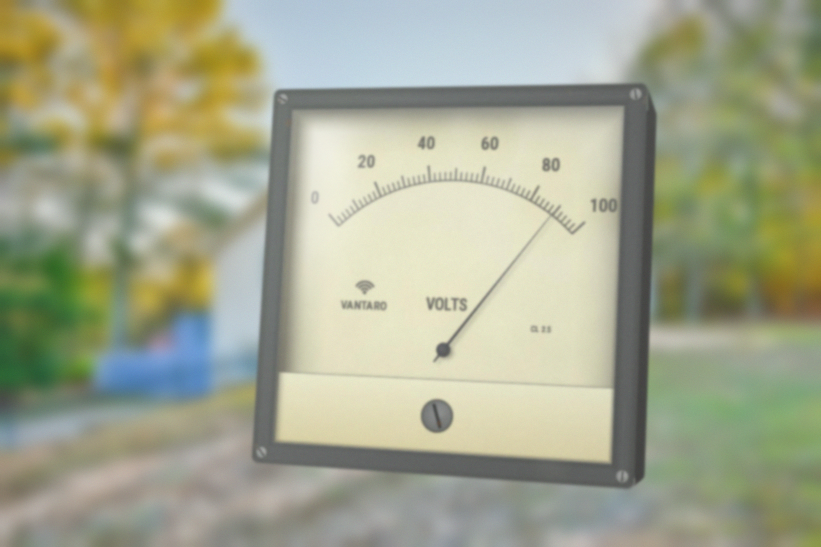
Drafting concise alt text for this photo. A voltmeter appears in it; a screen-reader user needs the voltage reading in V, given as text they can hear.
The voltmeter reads 90 V
